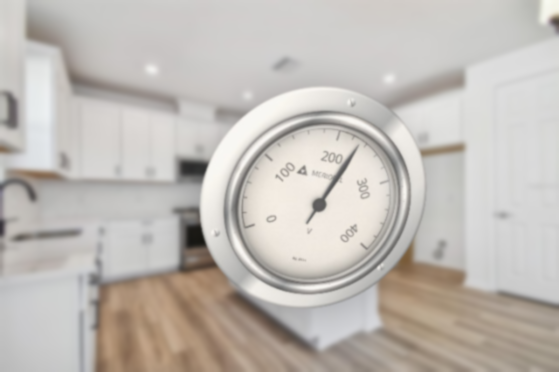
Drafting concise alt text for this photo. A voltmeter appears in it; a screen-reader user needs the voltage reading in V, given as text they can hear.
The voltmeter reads 230 V
